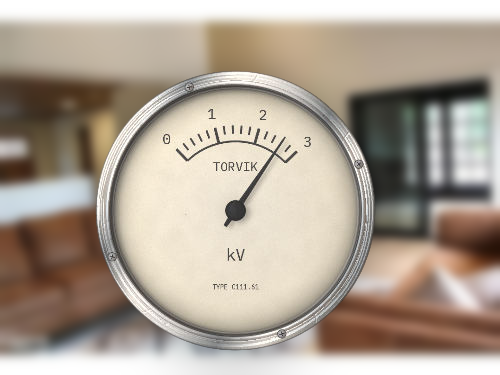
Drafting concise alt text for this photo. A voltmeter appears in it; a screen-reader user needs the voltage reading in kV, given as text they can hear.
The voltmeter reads 2.6 kV
